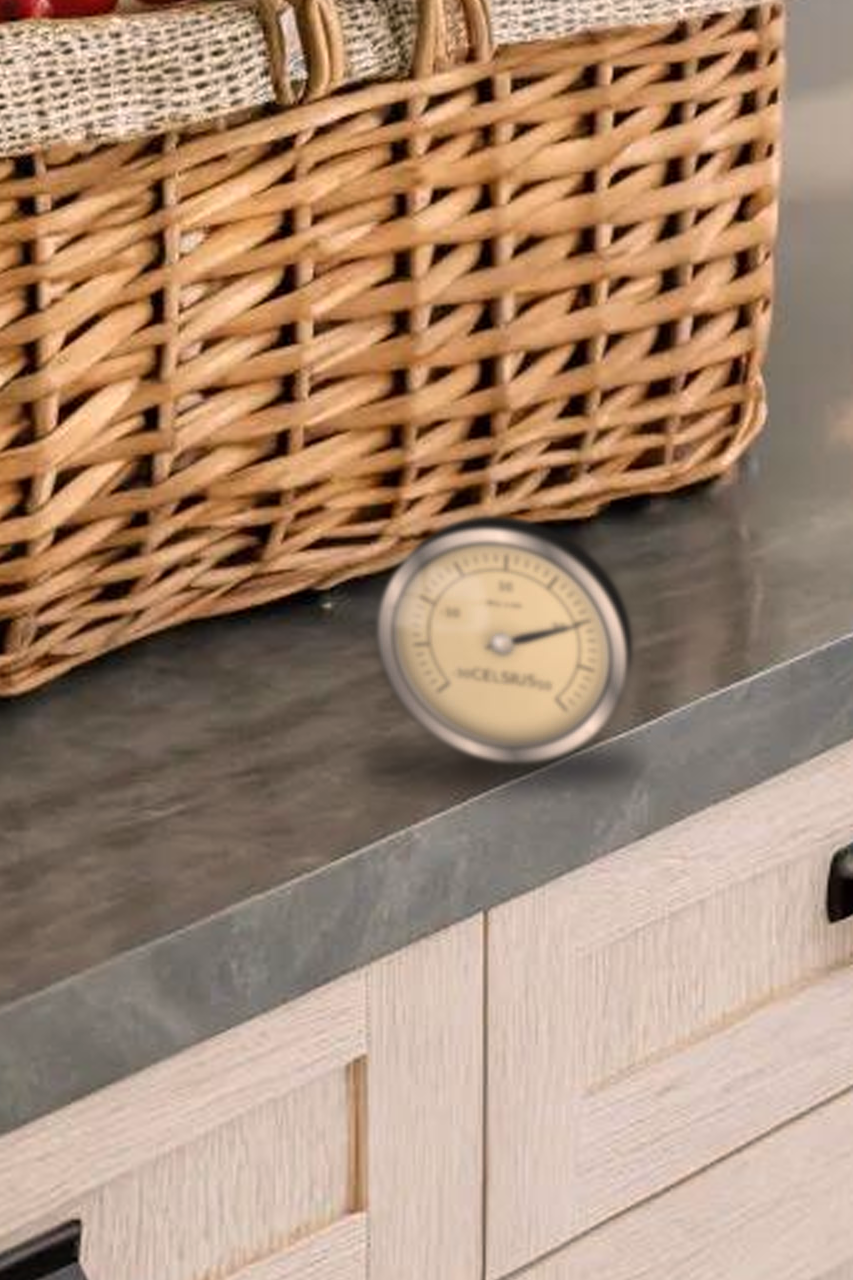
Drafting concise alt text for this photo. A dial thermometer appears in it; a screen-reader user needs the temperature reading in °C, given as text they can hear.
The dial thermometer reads 30 °C
